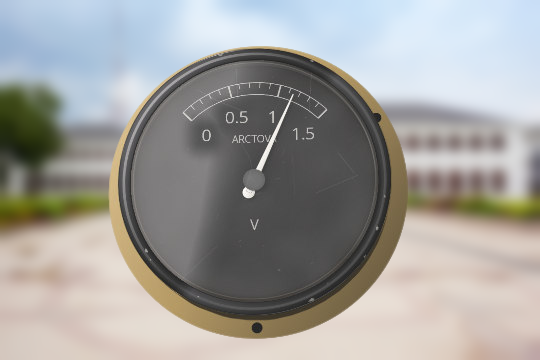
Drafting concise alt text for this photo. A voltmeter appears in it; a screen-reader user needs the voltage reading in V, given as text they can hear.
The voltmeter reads 1.15 V
